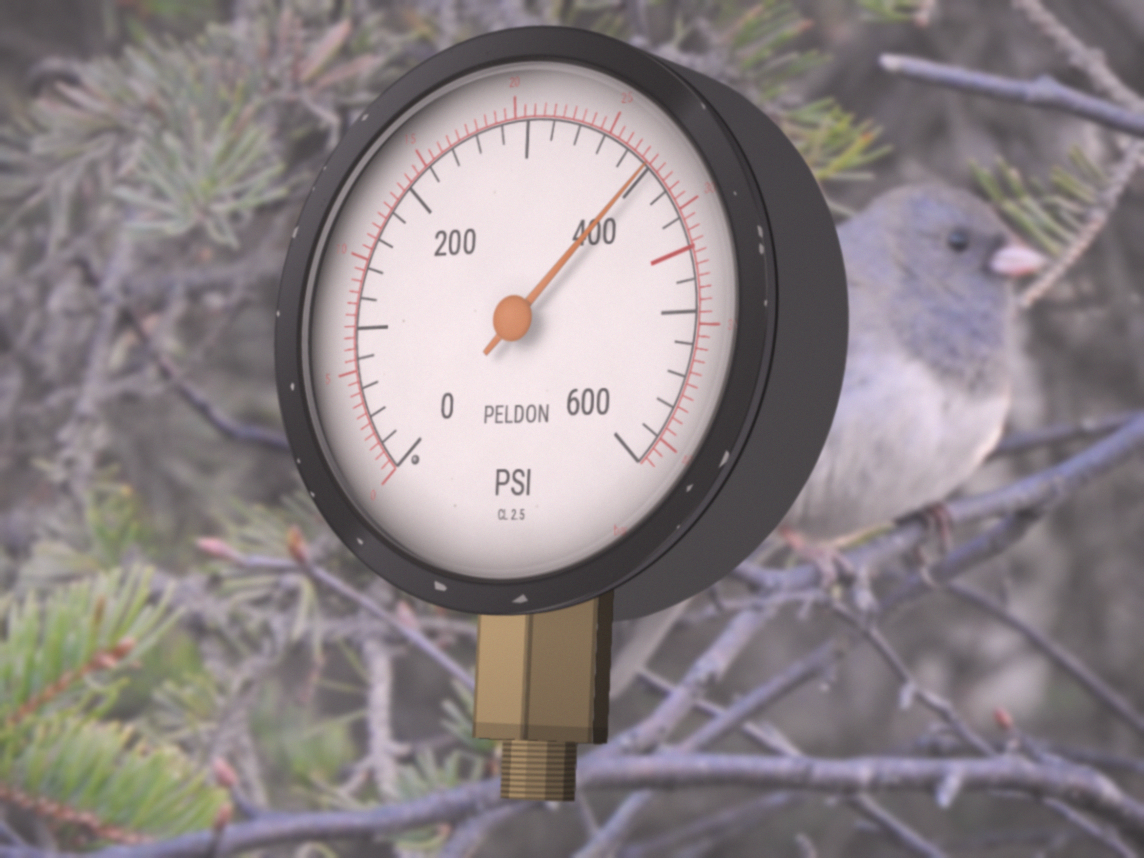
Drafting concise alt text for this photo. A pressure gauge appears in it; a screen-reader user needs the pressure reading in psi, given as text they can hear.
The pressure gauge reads 400 psi
